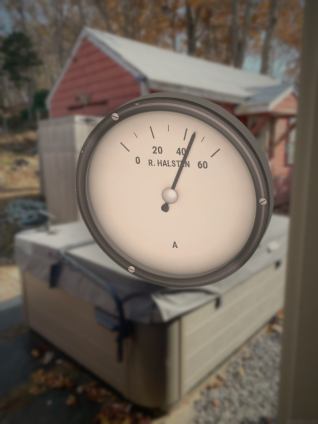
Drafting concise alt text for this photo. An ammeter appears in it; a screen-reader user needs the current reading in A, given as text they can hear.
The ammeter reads 45 A
